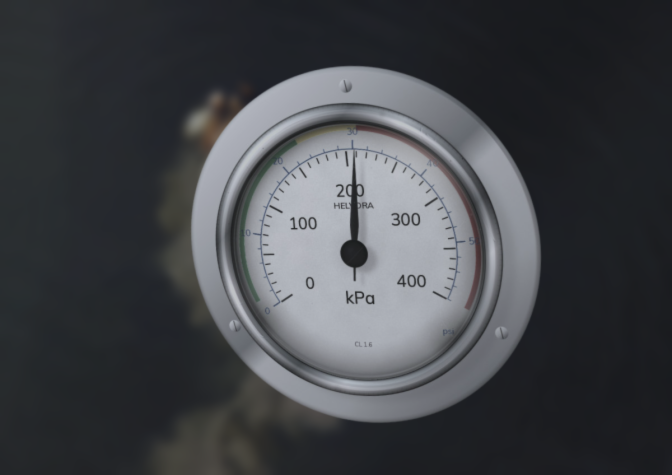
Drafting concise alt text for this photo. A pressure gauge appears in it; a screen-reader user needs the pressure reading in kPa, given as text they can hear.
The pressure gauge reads 210 kPa
